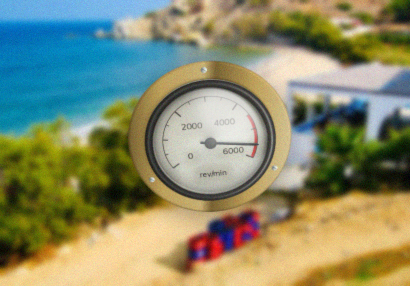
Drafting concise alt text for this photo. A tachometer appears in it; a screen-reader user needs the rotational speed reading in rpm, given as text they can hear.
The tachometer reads 5500 rpm
